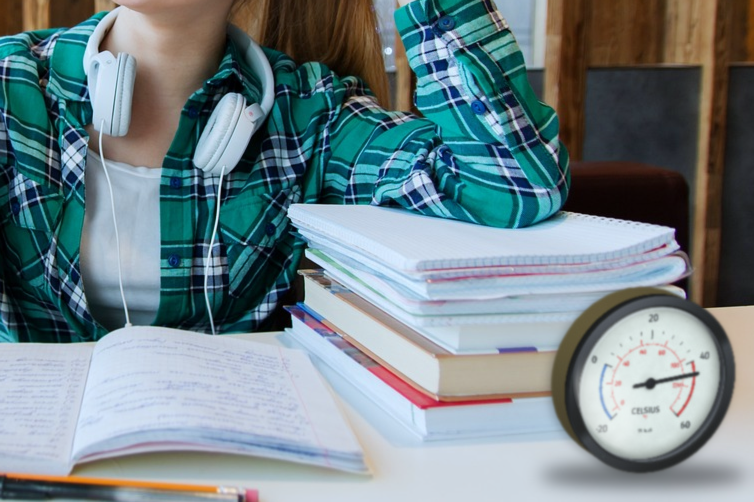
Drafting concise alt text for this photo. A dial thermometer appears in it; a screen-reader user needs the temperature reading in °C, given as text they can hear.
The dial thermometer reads 44 °C
